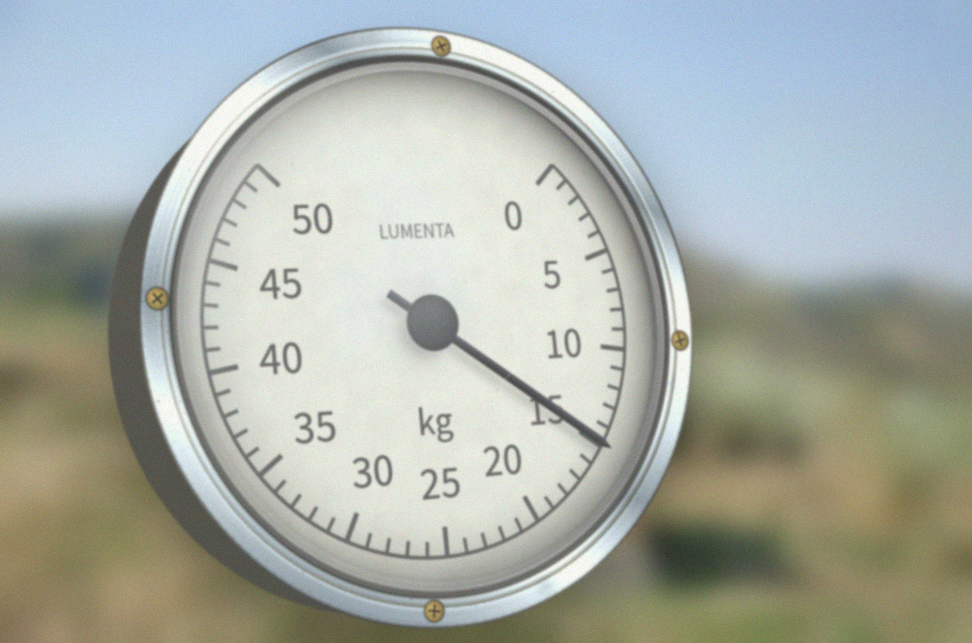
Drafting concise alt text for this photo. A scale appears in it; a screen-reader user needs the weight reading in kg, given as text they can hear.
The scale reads 15 kg
